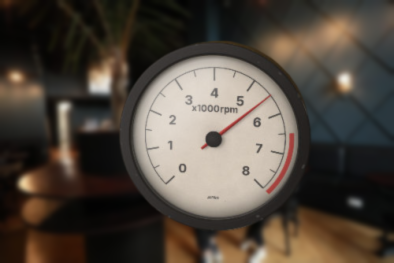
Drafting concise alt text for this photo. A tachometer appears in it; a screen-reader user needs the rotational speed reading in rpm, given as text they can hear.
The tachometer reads 5500 rpm
